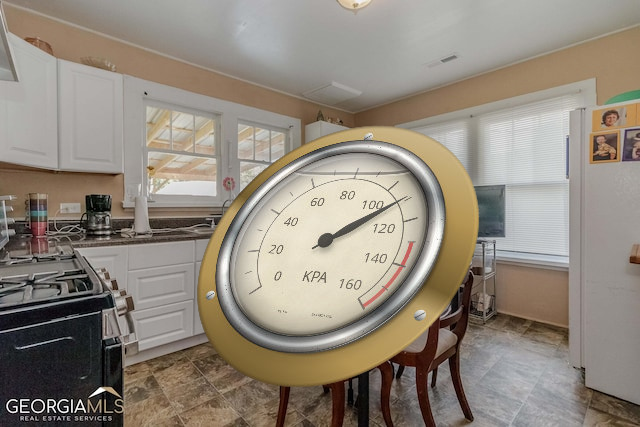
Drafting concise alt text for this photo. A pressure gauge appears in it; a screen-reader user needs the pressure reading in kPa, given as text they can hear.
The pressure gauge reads 110 kPa
